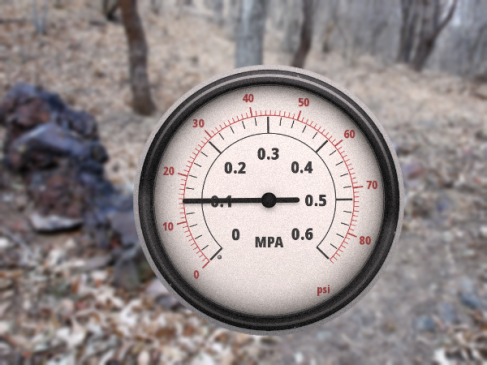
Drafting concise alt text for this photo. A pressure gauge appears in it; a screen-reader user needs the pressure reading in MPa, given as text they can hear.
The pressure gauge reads 0.1 MPa
